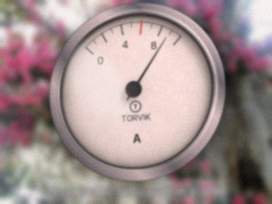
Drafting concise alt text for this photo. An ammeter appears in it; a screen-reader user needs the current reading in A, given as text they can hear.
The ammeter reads 9 A
